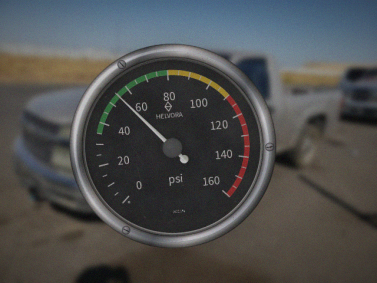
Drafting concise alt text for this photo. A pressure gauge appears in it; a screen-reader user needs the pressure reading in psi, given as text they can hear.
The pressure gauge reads 55 psi
